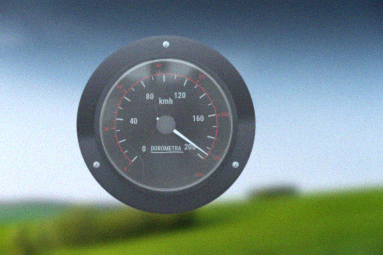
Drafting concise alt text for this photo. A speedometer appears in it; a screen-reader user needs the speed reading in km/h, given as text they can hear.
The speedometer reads 195 km/h
